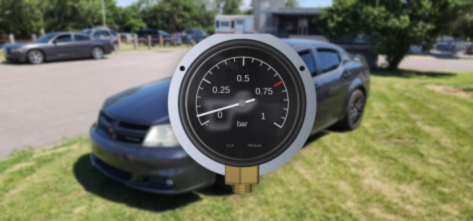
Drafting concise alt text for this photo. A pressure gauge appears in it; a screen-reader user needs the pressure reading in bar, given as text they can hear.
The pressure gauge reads 0.05 bar
